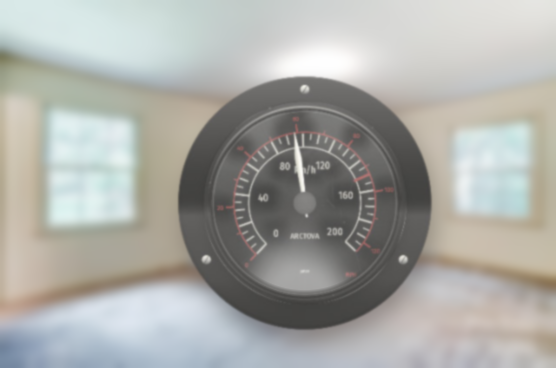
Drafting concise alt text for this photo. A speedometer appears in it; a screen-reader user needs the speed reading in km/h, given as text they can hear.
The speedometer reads 95 km/h
